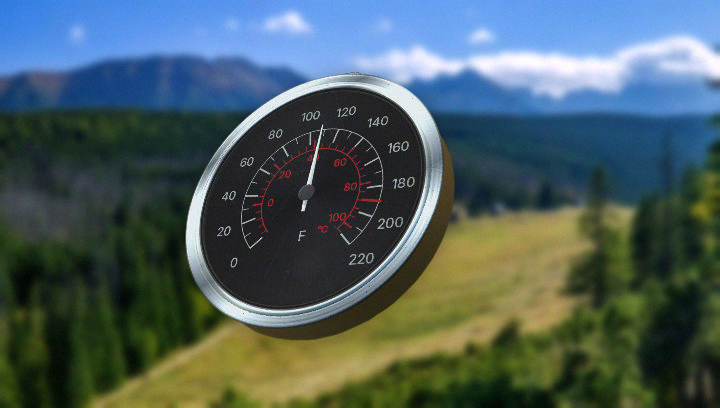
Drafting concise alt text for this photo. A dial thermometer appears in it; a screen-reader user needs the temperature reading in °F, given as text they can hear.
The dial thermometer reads 110 °F
